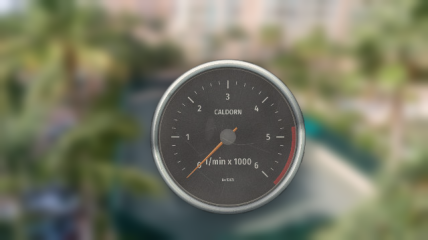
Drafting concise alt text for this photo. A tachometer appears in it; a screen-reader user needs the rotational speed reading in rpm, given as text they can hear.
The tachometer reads 0 rpm
